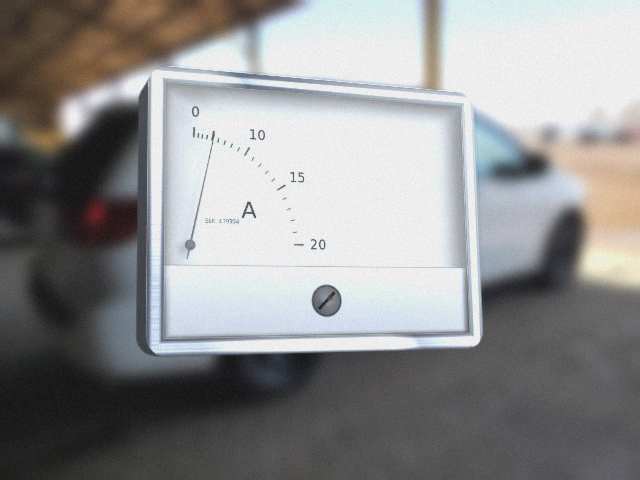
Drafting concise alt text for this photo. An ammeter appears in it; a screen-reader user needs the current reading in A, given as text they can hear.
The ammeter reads 5 A
